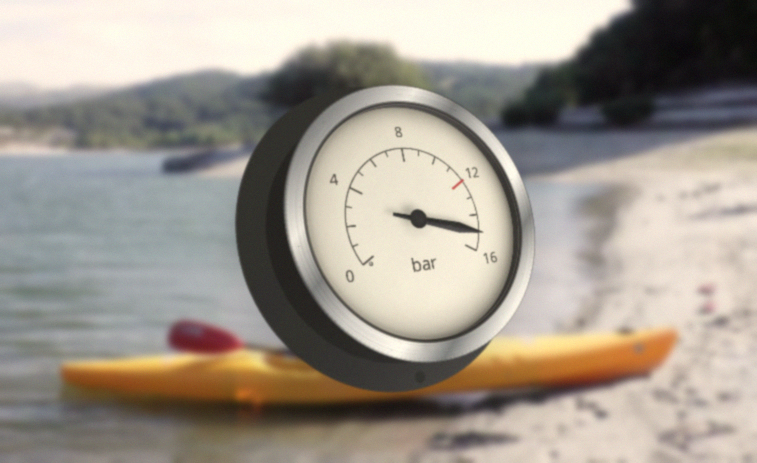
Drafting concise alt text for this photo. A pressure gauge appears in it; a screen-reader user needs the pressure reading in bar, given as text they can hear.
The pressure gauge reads 15 bar
